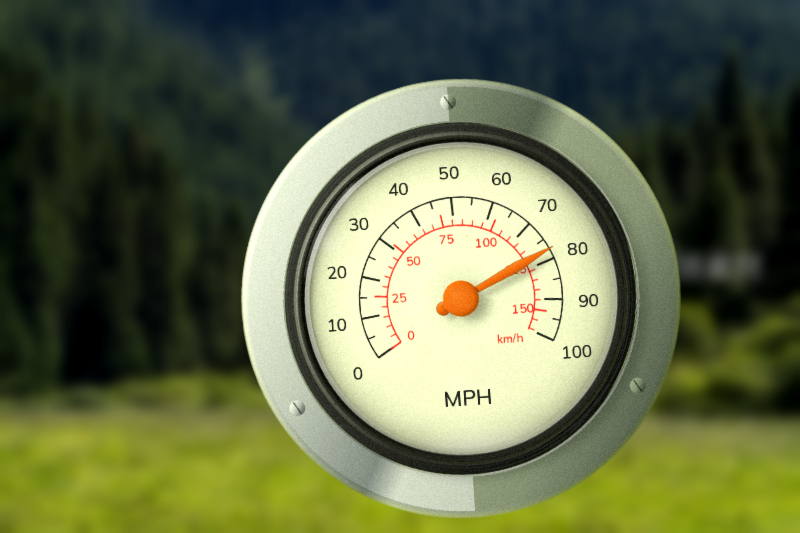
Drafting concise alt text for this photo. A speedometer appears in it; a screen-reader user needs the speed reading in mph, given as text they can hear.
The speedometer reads 77.5 mph
